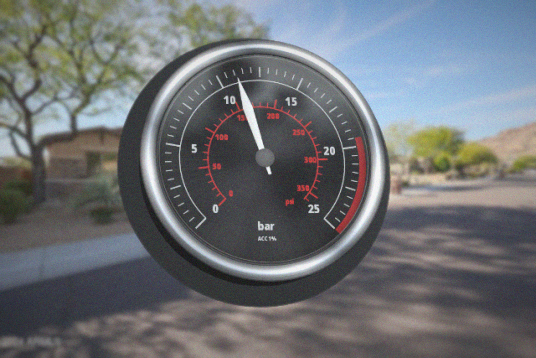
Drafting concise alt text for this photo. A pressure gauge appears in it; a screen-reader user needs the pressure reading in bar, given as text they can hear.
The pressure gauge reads 11 bar
